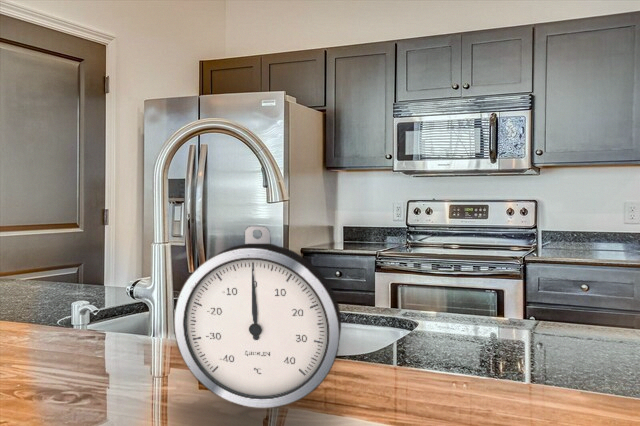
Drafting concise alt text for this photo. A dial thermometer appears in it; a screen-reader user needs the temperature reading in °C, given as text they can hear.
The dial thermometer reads 0 °C
